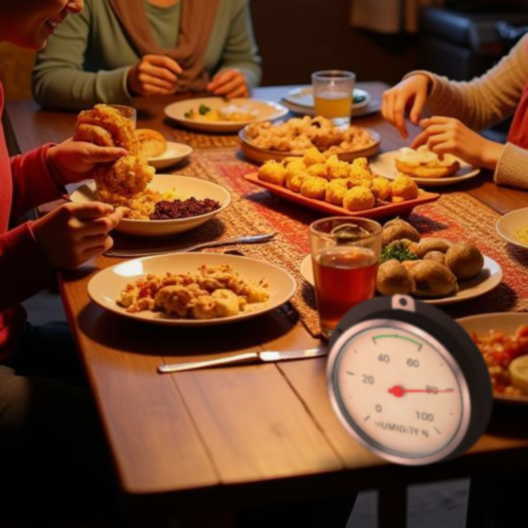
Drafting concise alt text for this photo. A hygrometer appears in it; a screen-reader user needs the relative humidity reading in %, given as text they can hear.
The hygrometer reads 80 %
